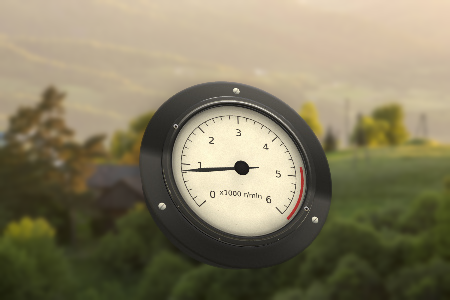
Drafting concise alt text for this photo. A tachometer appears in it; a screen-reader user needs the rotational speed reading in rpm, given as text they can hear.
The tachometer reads 800 rpm
